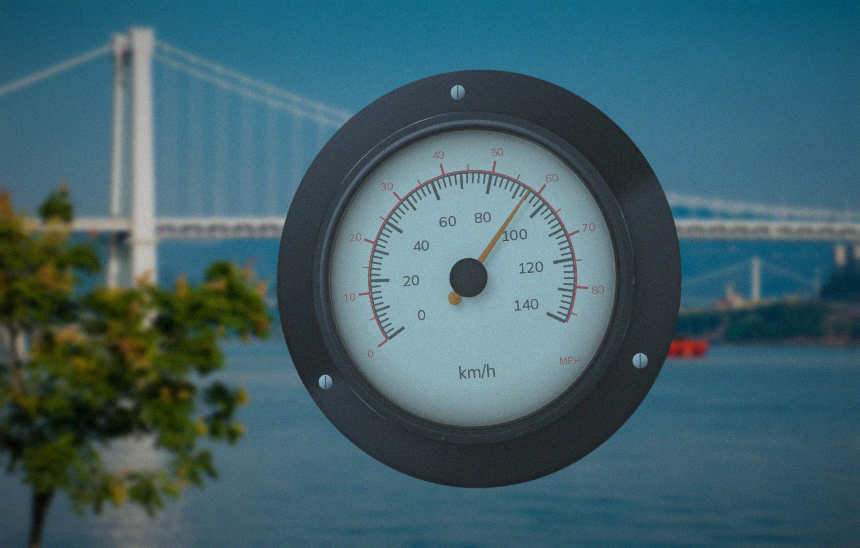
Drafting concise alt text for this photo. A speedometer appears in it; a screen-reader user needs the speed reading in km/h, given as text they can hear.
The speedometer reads 94 km/h
